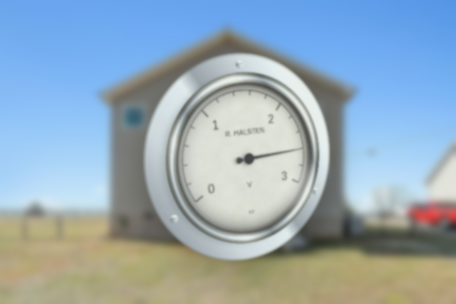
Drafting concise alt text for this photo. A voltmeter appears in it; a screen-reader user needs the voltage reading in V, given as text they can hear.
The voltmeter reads 2.6 V
